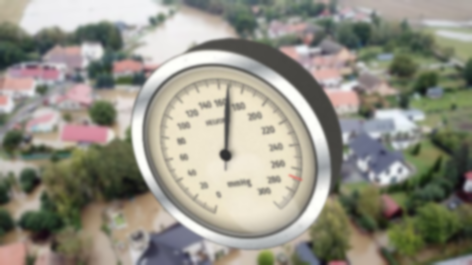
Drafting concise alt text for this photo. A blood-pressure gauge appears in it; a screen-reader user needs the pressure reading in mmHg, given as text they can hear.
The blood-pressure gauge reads 170 mmHg
